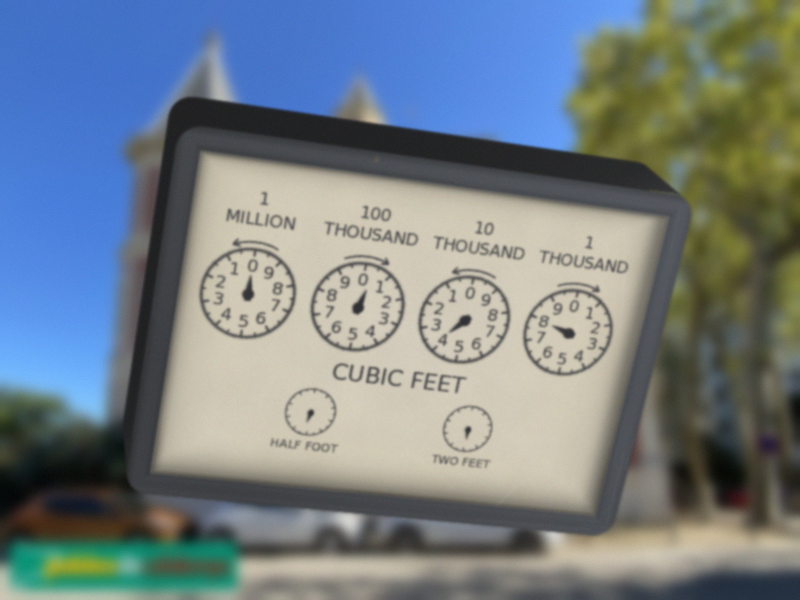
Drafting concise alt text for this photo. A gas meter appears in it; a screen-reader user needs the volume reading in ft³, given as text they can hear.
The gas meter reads 3800 ft³
